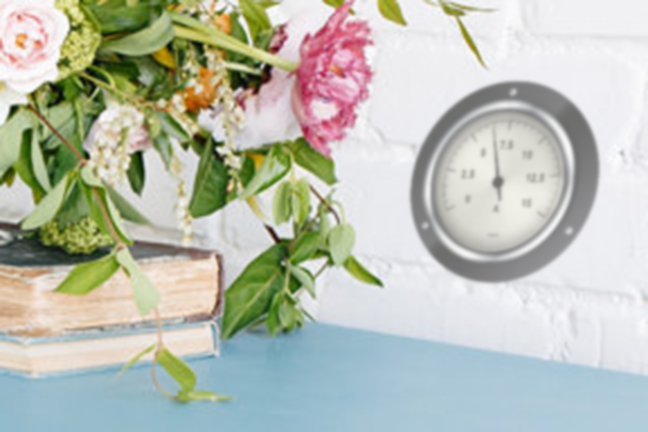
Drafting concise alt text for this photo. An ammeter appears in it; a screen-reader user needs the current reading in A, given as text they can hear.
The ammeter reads 6.5 A
